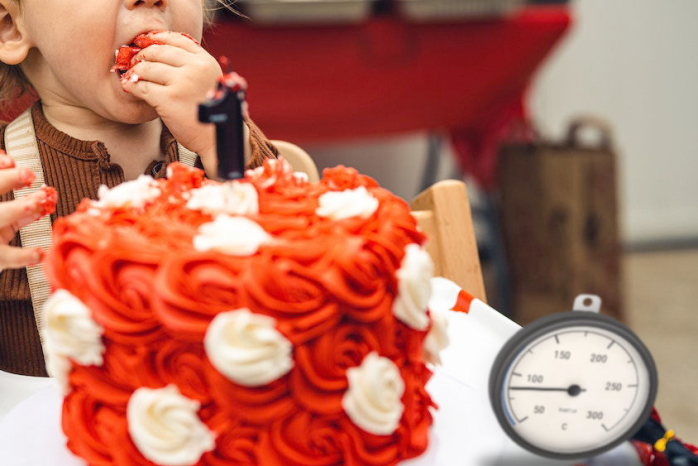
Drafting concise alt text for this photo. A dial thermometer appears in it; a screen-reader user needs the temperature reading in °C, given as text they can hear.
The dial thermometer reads 87.5 °C
